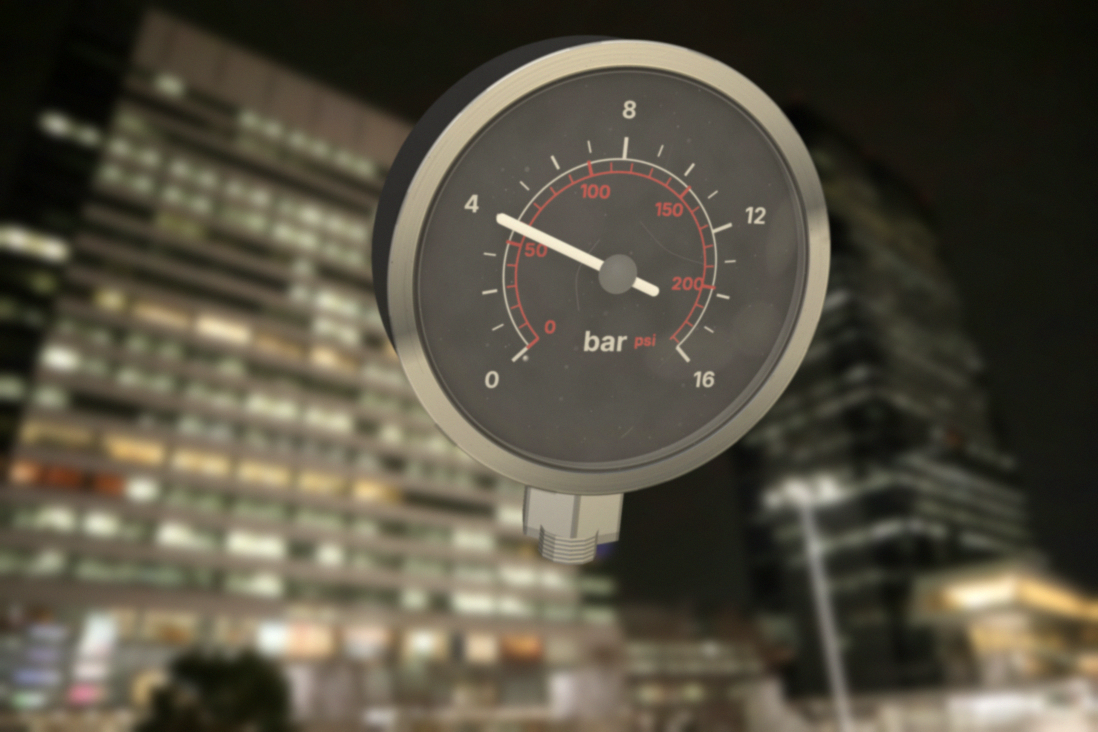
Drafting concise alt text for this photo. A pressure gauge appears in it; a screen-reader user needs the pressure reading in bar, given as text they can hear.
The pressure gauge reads 4 bar
